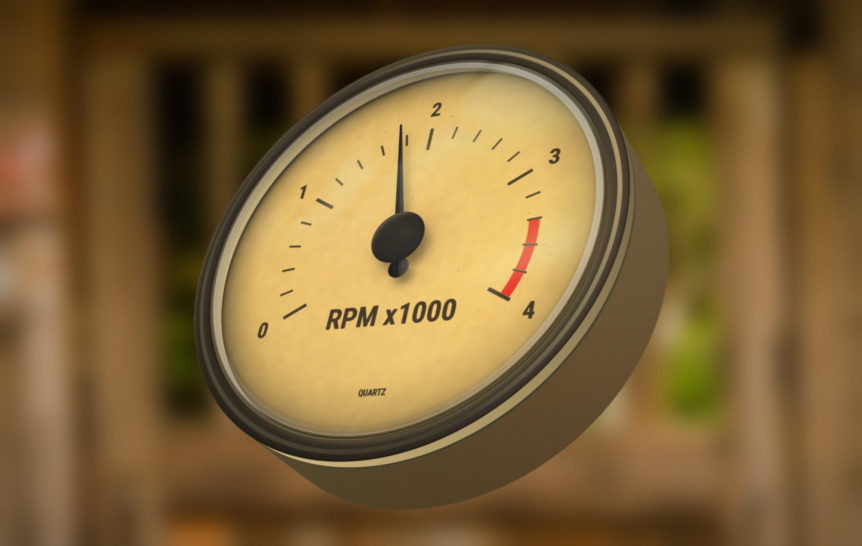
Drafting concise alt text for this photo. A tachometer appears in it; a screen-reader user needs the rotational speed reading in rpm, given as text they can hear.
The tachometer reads 1800 rpm
